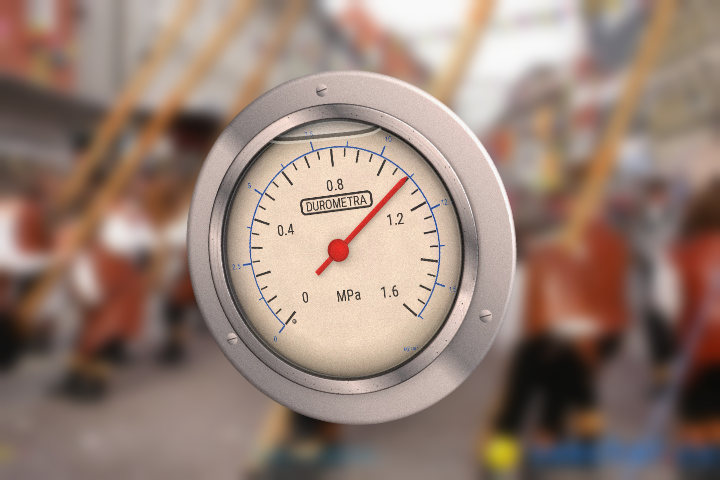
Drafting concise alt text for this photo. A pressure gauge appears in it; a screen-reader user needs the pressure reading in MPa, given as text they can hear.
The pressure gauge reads 1.1 MPa
